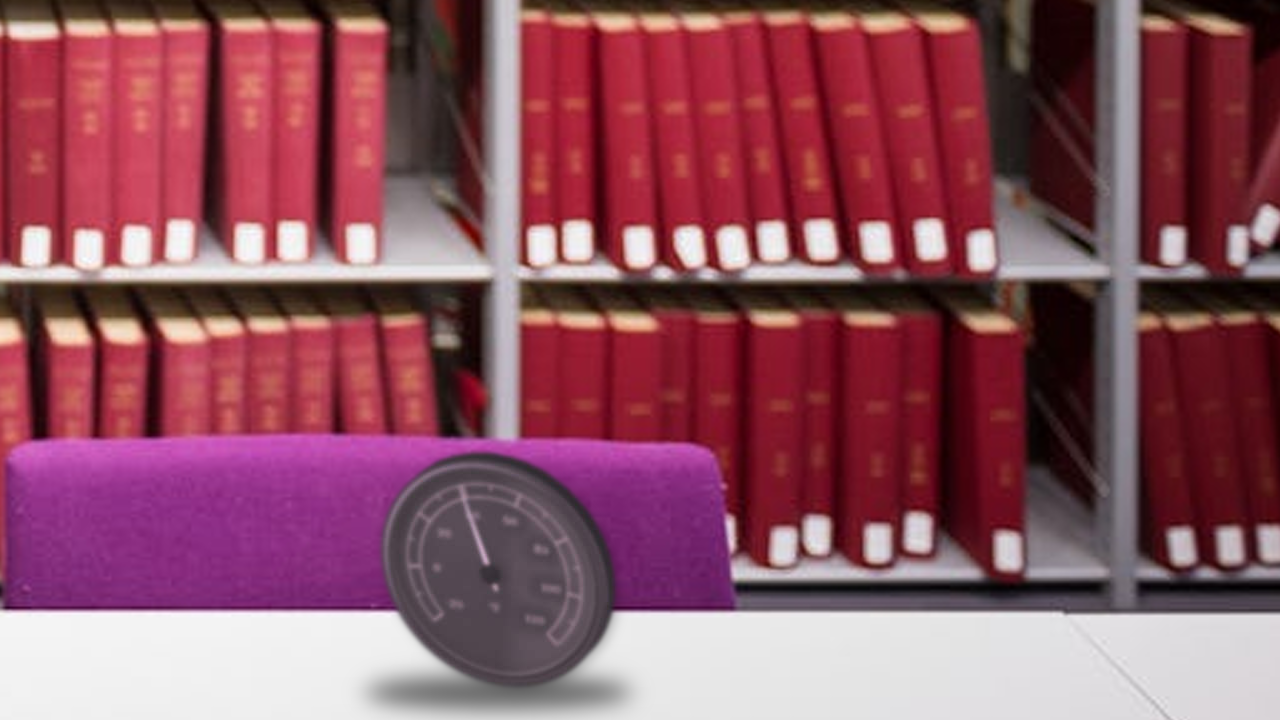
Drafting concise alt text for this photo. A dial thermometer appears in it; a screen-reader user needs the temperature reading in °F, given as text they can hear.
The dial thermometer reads 40 °F
